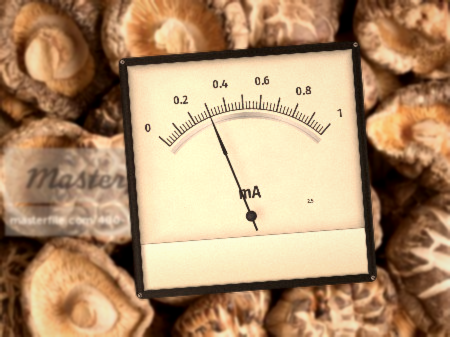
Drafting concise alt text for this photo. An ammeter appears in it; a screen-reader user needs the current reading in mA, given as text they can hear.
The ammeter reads 0.3 mA
